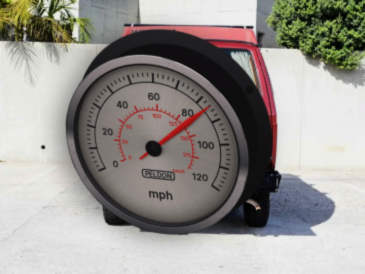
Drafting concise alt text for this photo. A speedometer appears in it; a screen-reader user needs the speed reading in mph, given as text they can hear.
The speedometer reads 84 mph
